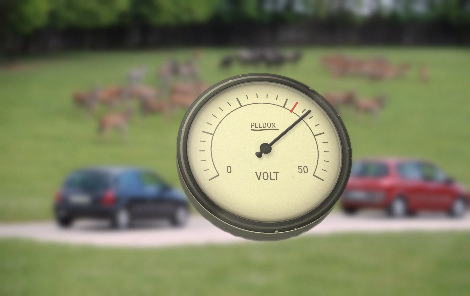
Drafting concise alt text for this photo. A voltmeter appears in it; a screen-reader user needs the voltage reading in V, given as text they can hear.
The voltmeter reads 35 V
